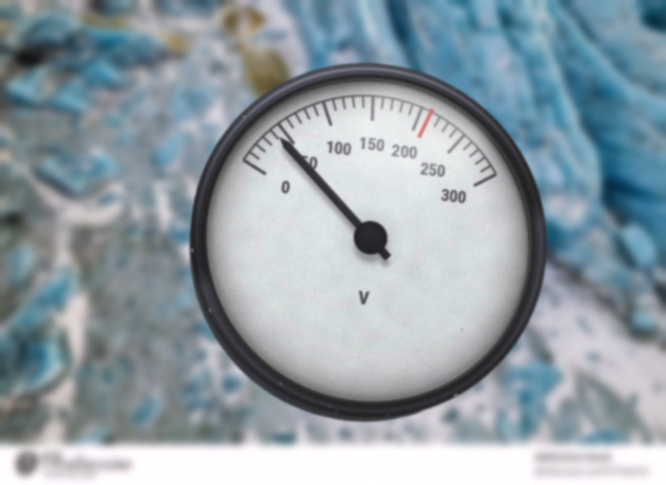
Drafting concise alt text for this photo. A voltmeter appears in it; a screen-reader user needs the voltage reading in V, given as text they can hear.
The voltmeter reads 40 V
